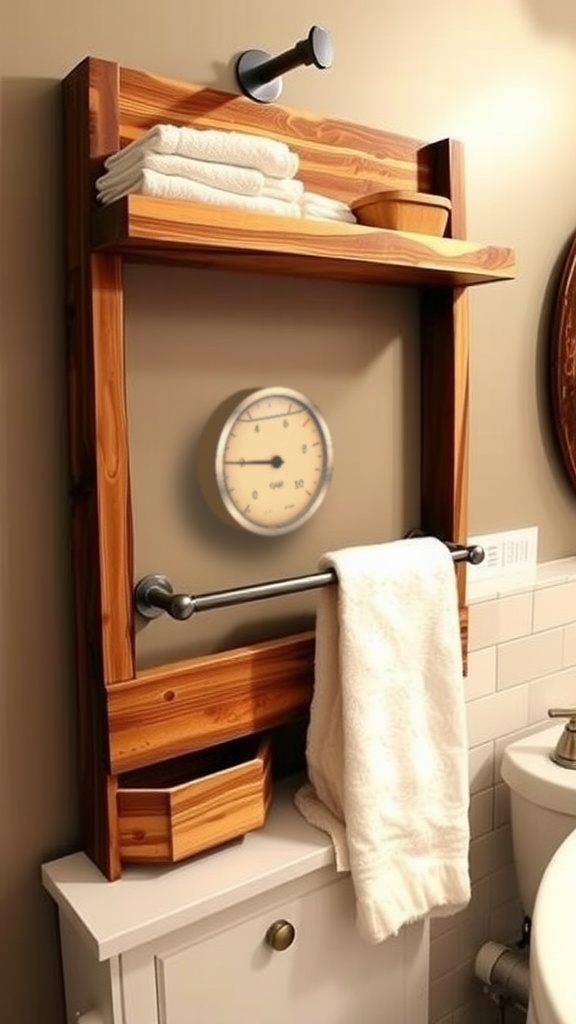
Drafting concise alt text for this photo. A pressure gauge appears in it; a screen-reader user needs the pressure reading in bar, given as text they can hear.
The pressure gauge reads 2 bar
